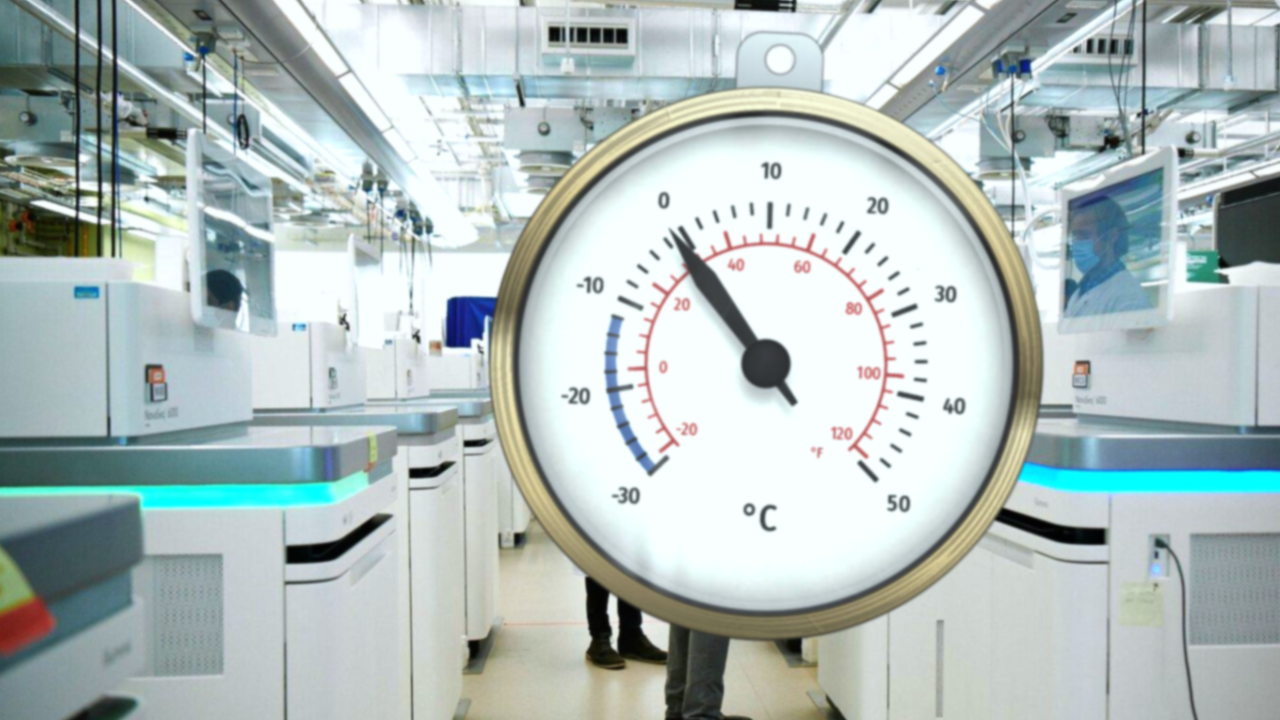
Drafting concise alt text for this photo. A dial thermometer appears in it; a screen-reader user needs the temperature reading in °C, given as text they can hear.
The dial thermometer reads -1 °C
